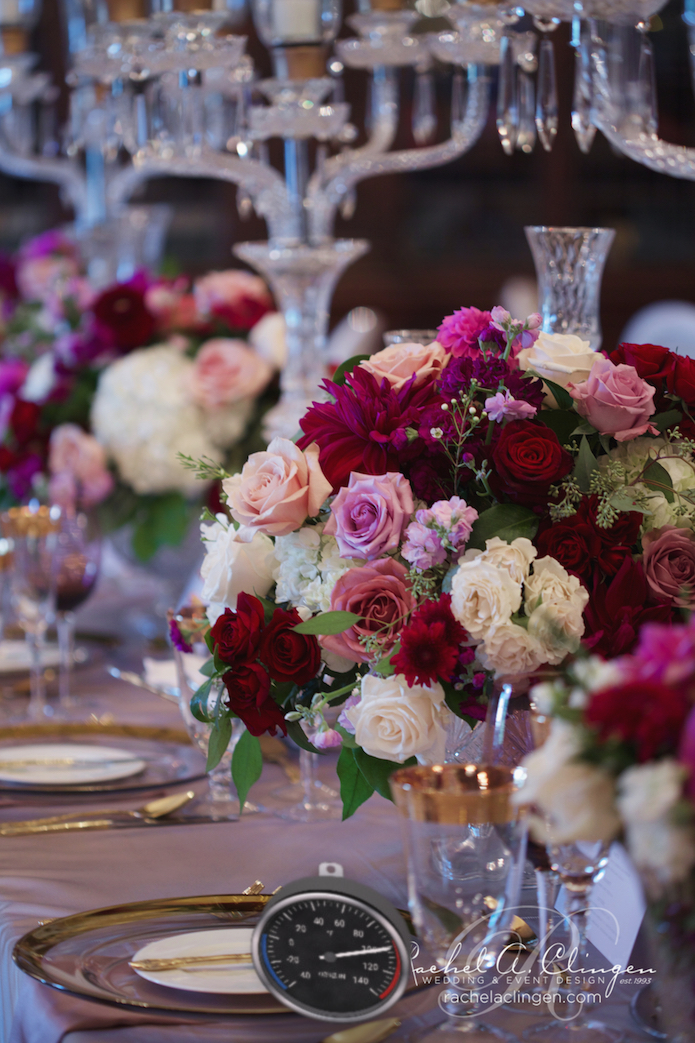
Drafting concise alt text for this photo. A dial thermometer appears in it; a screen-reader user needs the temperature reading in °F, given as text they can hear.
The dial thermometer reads 100 °F
